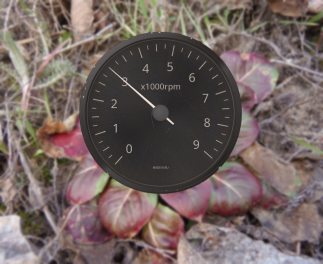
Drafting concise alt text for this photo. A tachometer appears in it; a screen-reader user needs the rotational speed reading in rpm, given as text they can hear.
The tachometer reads 3000 rpm
